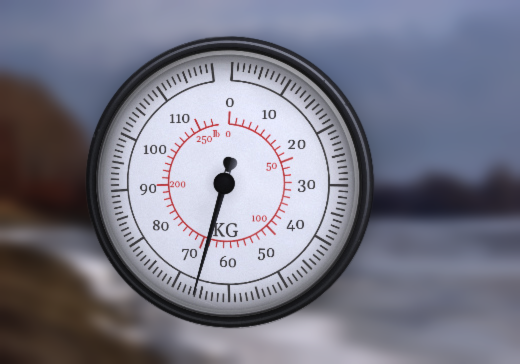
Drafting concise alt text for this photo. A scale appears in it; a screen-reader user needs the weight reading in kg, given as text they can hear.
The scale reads 66 kg
